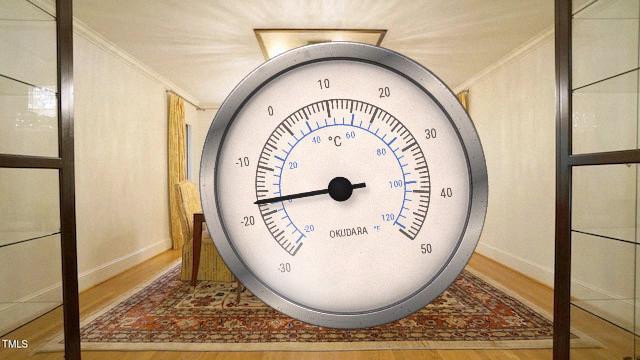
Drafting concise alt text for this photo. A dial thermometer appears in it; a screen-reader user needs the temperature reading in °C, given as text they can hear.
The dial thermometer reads -17 °C
